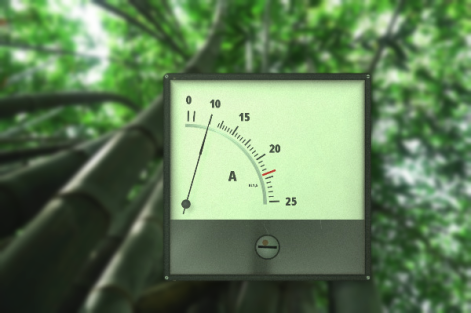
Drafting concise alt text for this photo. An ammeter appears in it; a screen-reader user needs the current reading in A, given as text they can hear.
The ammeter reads 10 A
